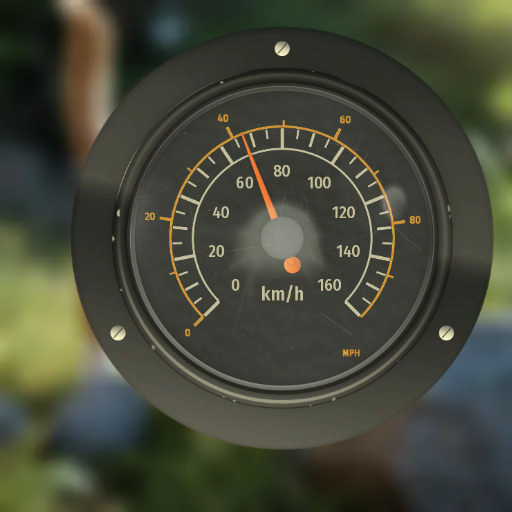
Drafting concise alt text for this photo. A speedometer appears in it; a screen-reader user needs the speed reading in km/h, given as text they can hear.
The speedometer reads 67.5 km/h
